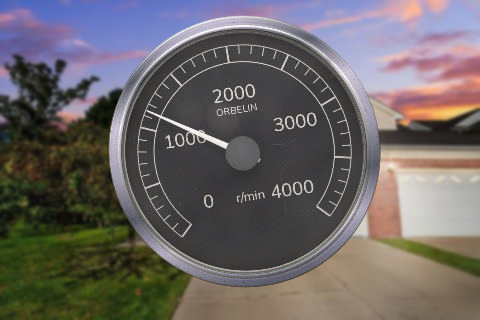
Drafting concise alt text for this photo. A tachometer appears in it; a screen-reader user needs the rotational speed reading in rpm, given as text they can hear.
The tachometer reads 1150 rpm
